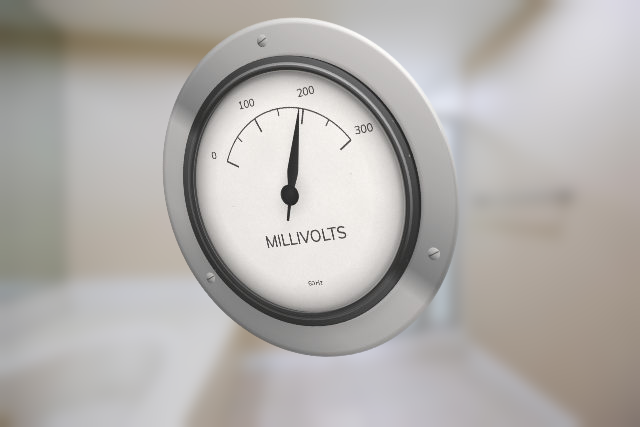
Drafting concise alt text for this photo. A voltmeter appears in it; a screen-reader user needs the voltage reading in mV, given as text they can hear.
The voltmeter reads 200 mV
